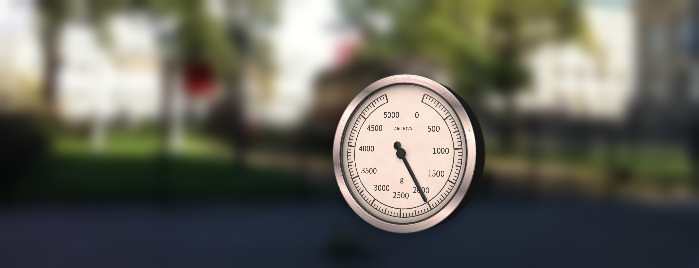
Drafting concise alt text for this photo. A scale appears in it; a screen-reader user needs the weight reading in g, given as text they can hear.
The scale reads 2000 g
